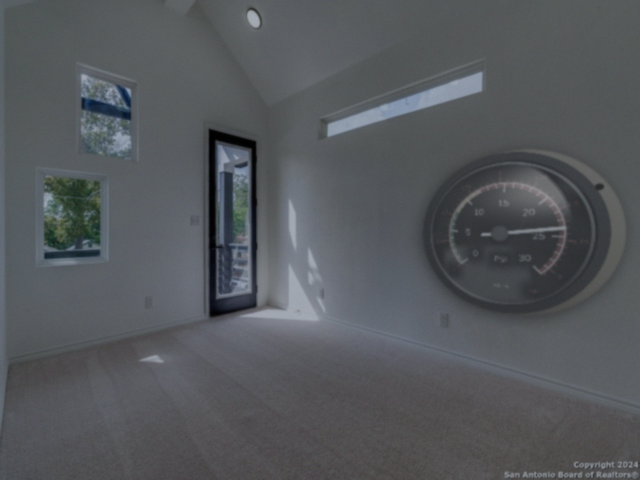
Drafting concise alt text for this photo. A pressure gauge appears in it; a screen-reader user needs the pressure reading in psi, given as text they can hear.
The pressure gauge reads 24 psi
